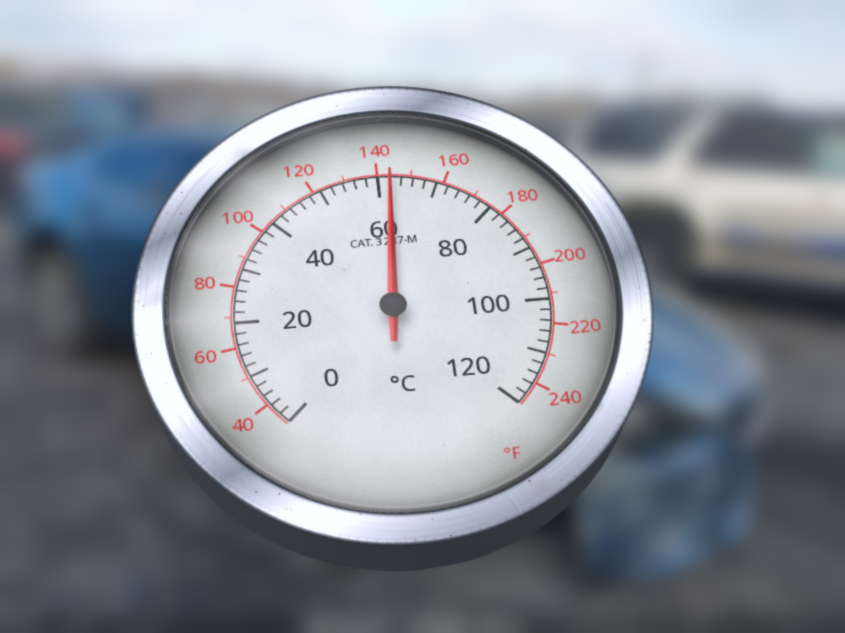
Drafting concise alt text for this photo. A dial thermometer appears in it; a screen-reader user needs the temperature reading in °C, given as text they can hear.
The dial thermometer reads 62 °C
